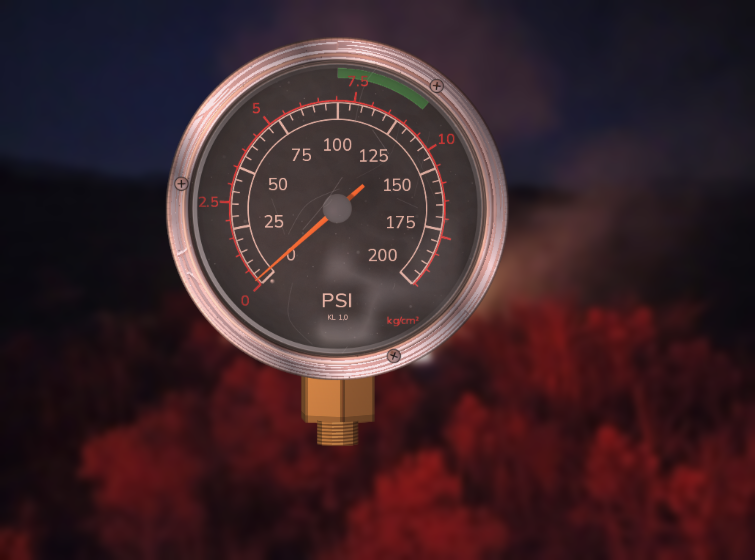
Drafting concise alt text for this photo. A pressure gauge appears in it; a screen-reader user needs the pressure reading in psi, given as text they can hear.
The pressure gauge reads 2.5 psi
